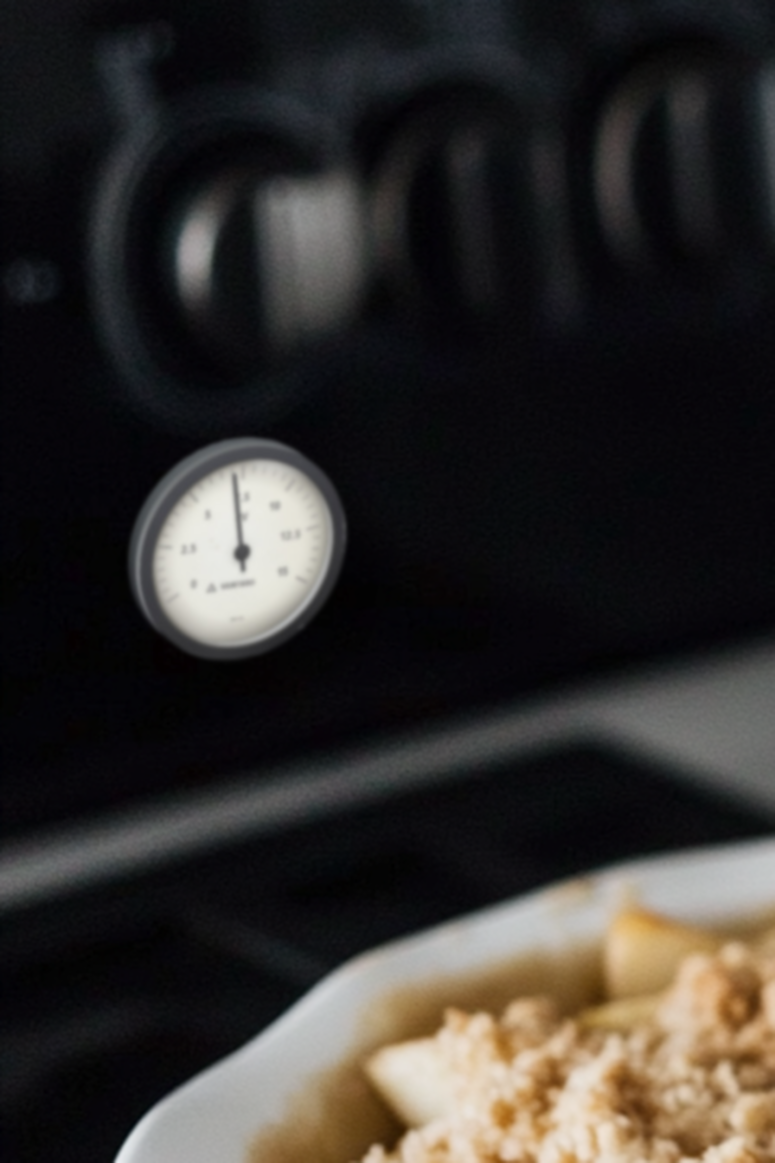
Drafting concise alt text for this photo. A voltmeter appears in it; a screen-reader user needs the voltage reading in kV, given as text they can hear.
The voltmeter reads 7 kV
